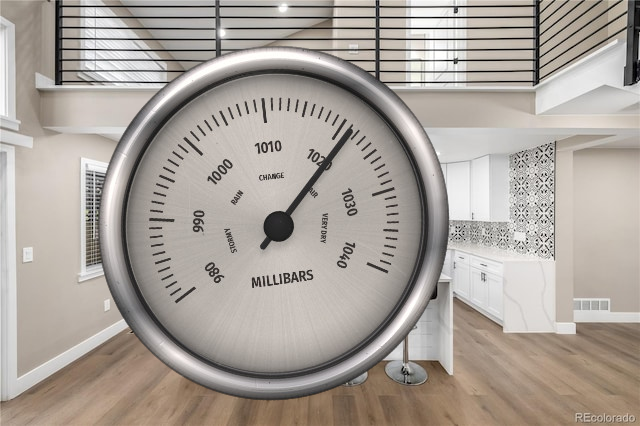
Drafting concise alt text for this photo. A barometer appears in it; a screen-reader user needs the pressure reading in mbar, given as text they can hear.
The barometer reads 1021 mbar
